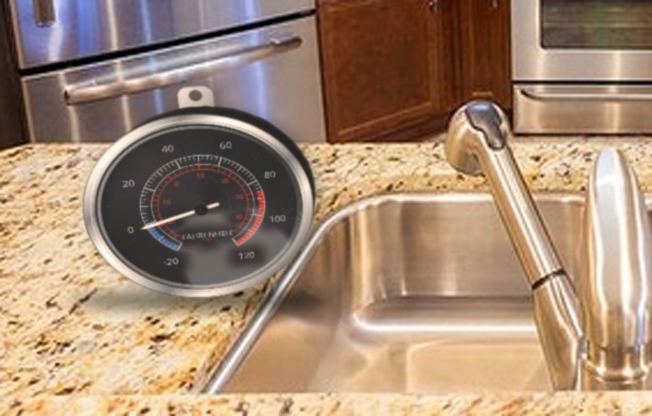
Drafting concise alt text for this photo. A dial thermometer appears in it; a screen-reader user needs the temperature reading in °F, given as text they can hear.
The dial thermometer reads 0 °F
